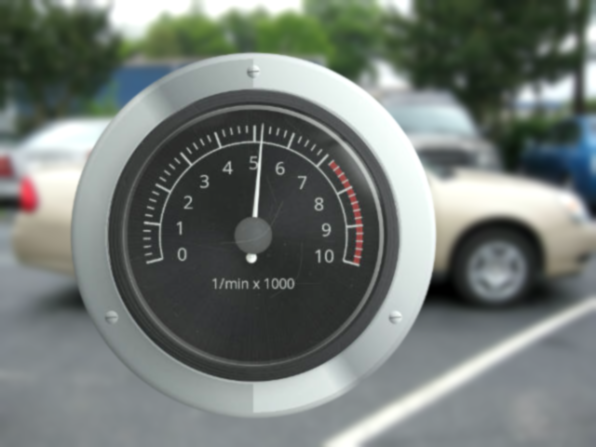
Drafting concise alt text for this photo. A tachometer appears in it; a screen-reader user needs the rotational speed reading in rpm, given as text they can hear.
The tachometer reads 5200 rpm
